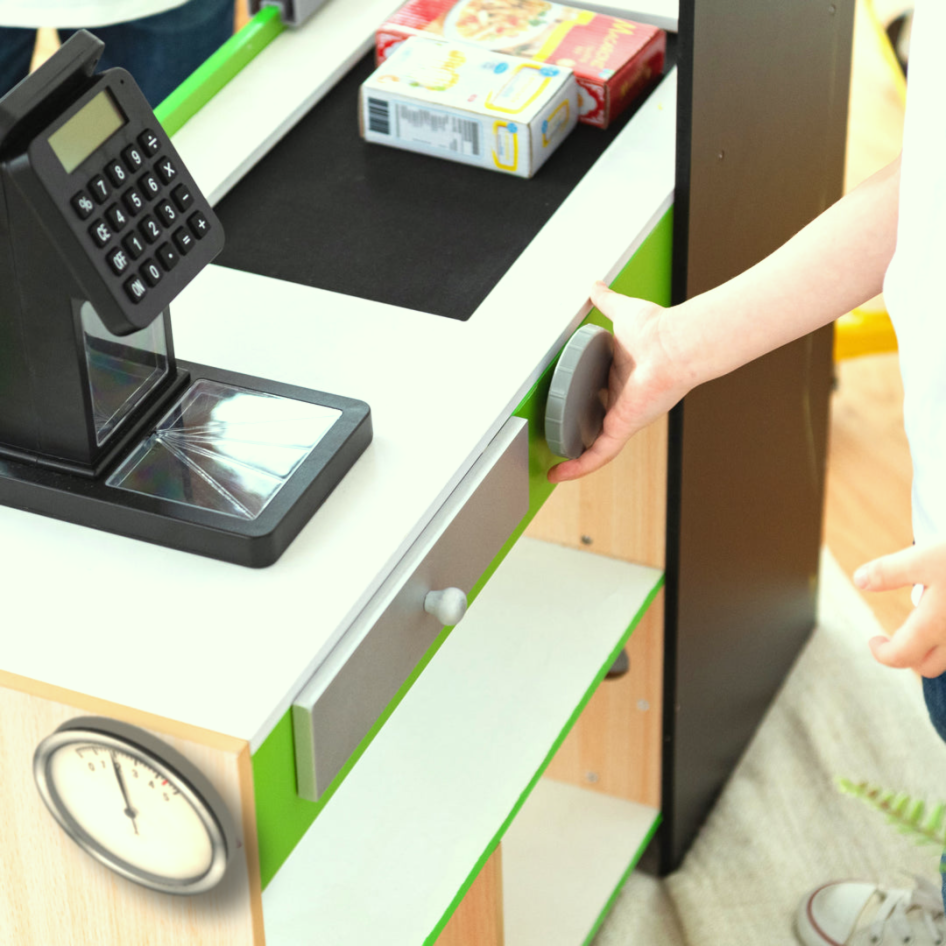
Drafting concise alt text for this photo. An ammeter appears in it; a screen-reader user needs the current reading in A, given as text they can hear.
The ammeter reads 2 A
